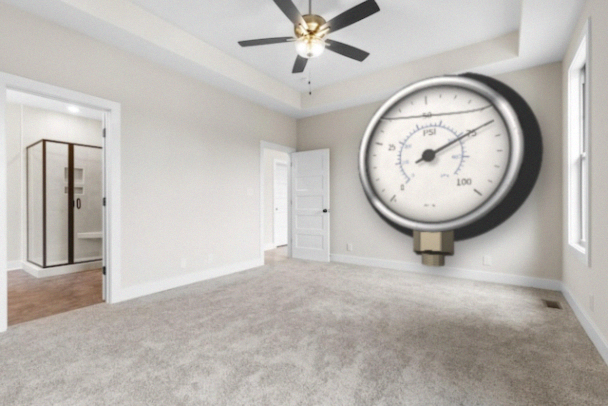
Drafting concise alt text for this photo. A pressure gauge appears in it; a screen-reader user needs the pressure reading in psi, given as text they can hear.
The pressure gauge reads 75 psi
